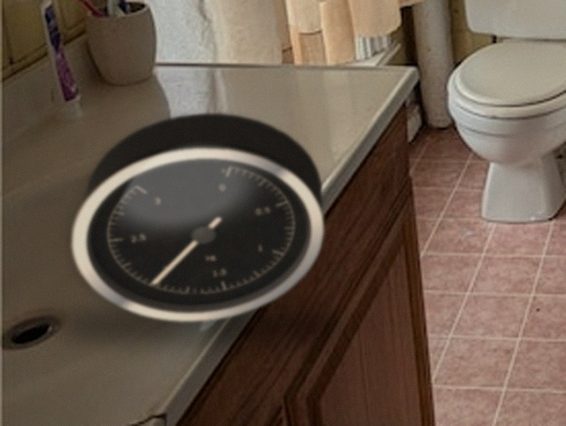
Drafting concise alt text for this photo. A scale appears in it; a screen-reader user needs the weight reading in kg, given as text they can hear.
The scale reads 2 kg
